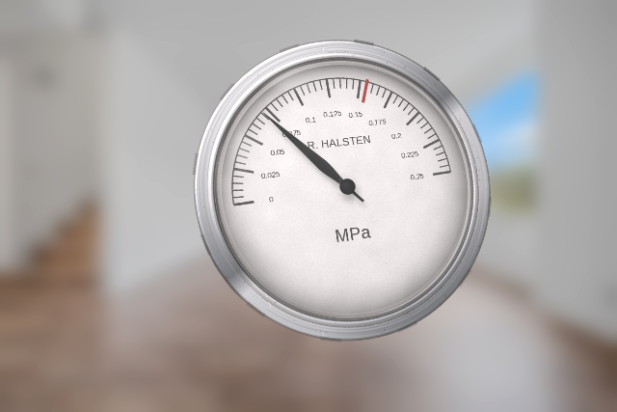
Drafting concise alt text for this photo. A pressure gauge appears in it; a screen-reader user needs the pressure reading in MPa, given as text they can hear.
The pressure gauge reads 0.07 MPa
